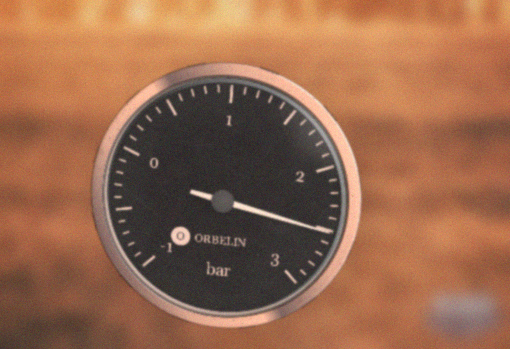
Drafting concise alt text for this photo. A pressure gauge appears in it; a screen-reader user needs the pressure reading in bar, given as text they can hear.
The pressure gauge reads 2.5 bar
